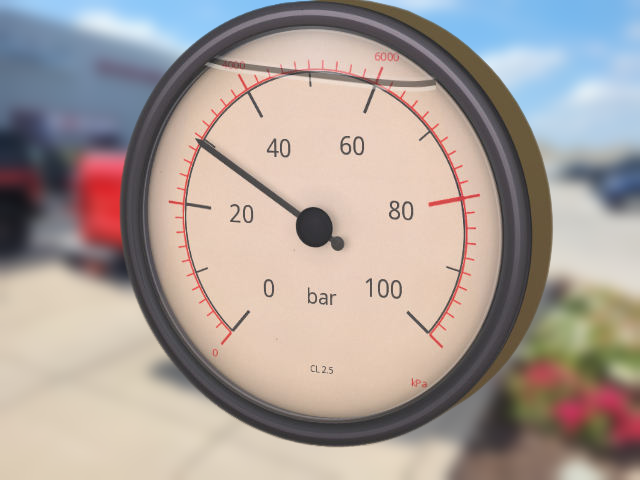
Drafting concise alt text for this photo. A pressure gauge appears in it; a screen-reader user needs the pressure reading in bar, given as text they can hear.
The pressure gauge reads 30 bar
